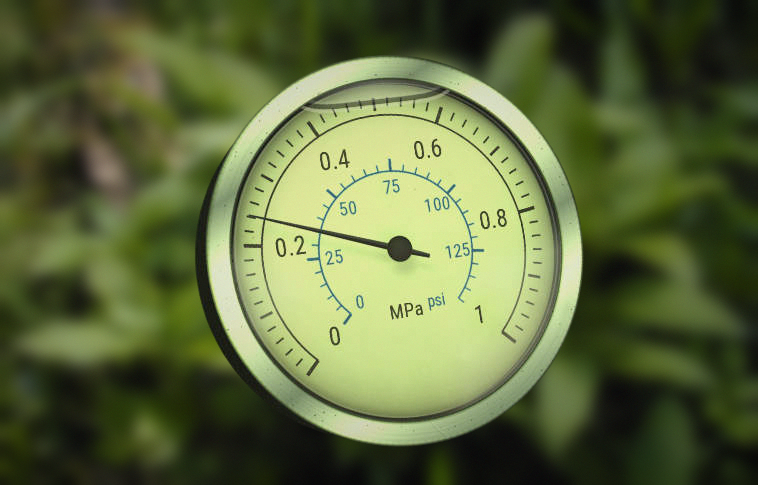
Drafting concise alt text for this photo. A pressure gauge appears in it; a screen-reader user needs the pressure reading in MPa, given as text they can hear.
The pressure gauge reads 0.24 MPa
